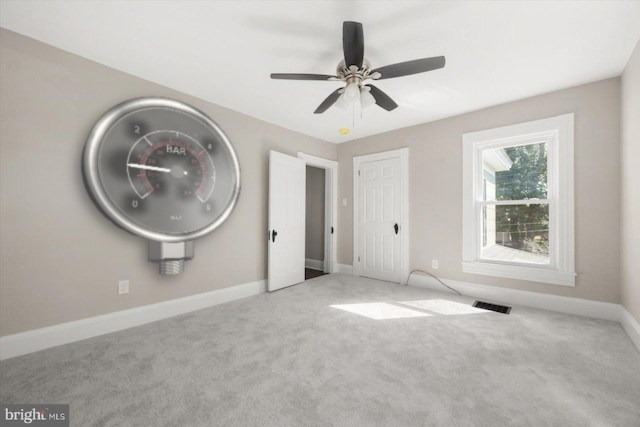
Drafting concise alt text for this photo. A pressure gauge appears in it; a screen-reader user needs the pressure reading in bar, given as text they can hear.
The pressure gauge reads 1 bar
